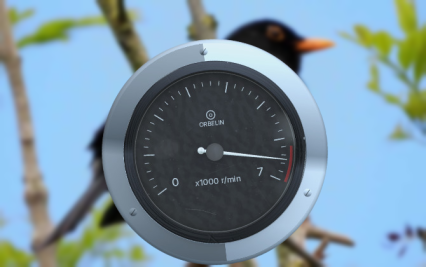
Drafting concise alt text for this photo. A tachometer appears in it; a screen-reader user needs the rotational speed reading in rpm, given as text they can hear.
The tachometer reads 6500 rpm
